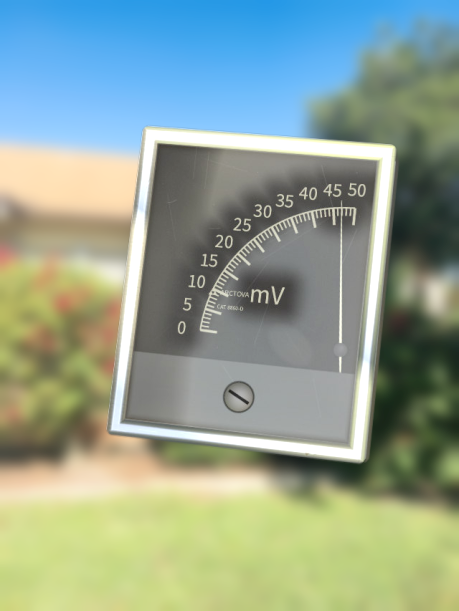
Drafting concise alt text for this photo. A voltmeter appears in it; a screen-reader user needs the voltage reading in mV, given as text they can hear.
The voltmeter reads 47 mV
